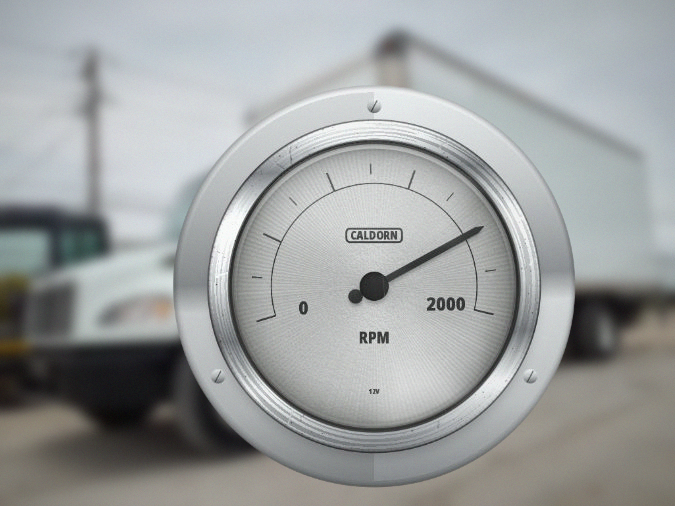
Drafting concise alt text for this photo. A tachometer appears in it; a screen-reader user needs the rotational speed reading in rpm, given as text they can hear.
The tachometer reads 1600 rpm
